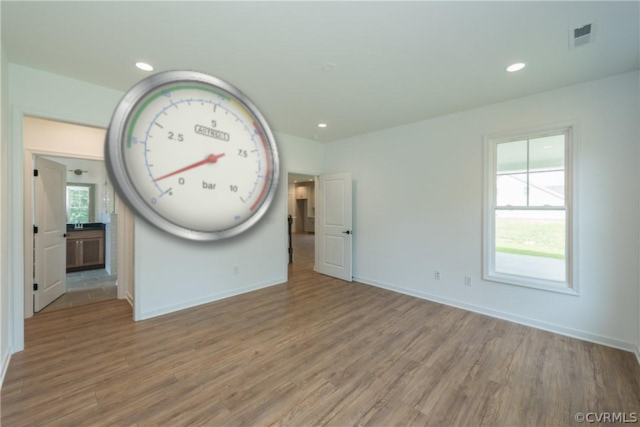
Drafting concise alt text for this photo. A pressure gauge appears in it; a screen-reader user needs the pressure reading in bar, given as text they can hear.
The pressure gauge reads 0.5 bar
